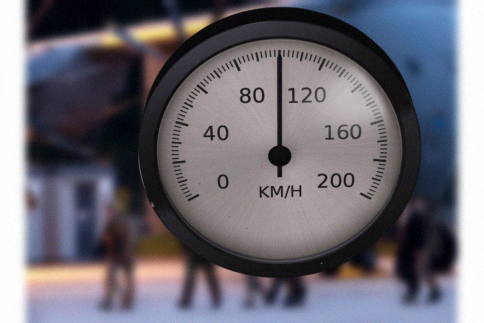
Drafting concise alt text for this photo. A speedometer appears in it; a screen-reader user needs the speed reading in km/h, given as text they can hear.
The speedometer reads 100 km/h
